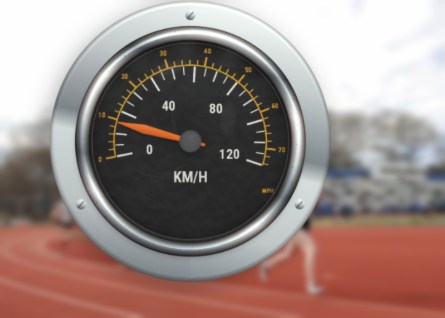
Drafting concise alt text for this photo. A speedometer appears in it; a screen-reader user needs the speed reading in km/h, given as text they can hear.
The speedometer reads 15 km/h
